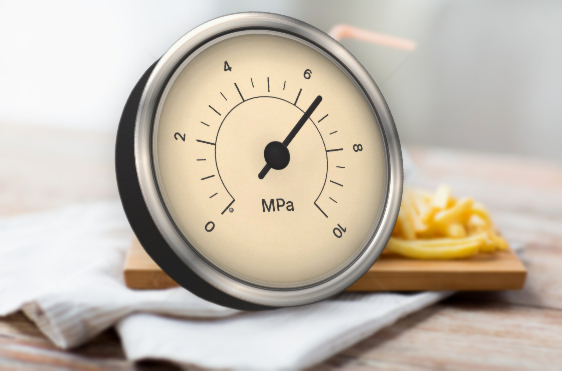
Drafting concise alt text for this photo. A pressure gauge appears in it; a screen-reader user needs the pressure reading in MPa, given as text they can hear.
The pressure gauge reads 6.5 MPa
